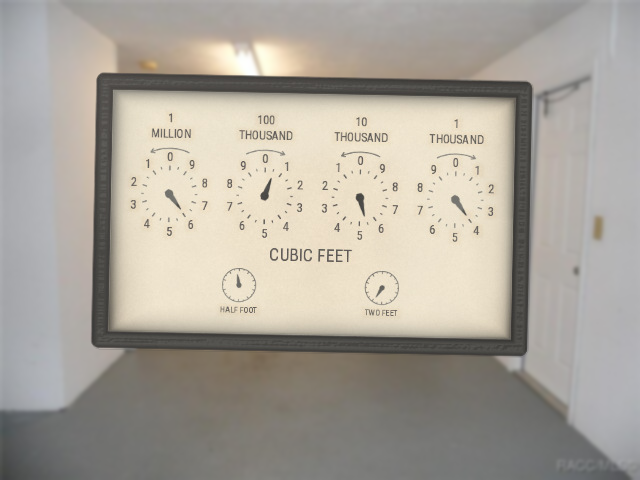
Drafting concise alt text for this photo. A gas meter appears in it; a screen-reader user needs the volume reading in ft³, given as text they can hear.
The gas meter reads 605400 ft³
